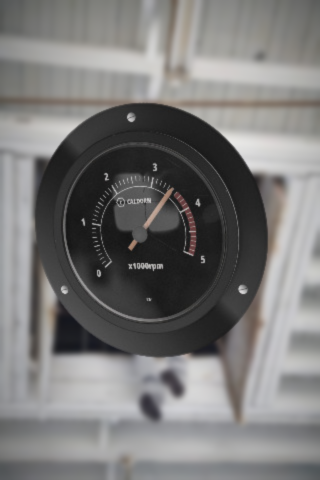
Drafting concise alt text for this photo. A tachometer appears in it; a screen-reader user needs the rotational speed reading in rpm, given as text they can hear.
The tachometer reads 3500 rpm
